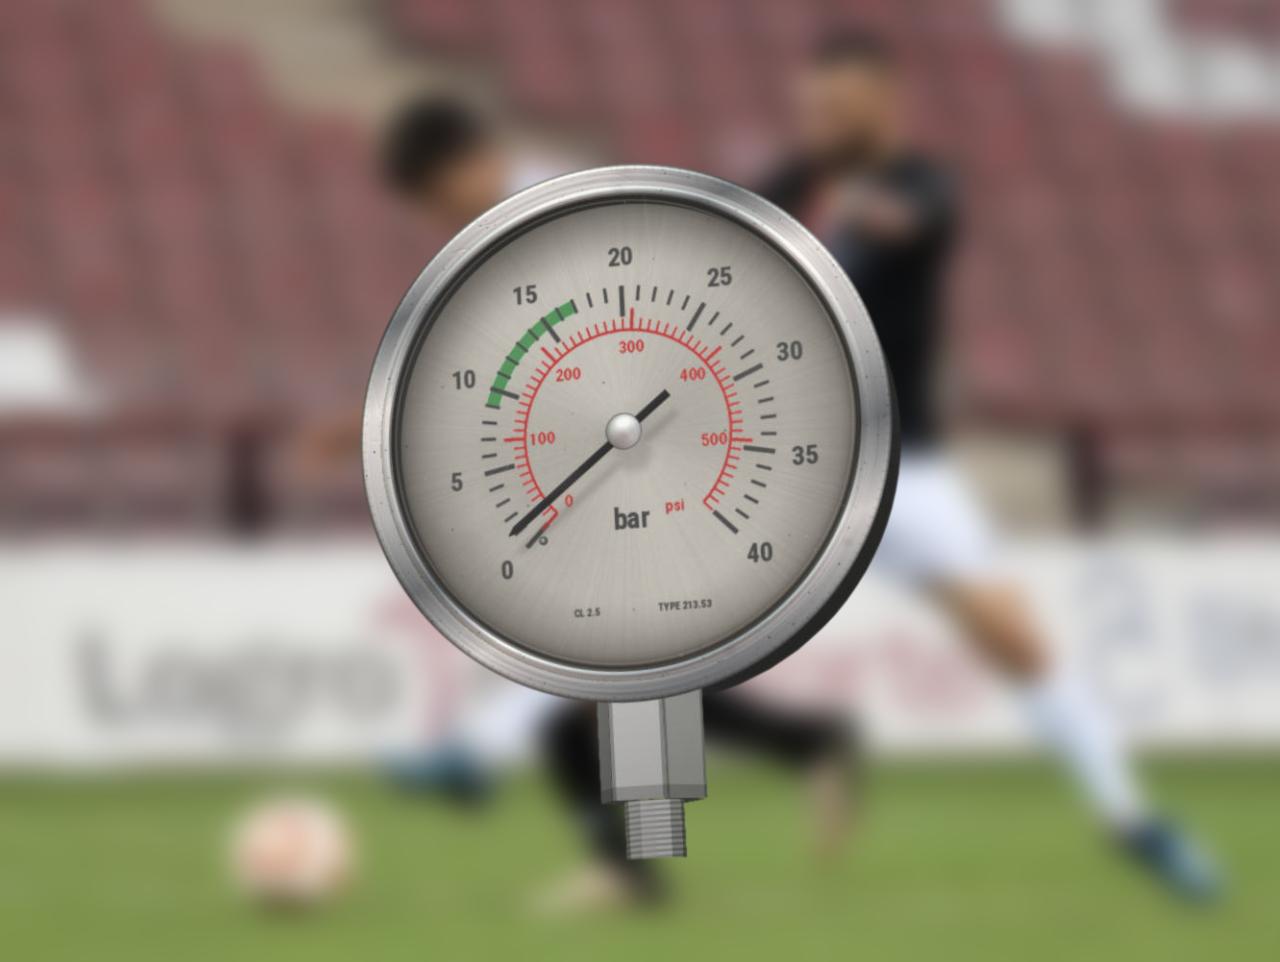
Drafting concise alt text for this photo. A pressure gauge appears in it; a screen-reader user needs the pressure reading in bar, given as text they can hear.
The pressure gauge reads 1 bar
